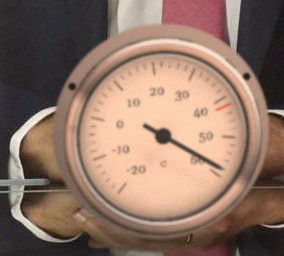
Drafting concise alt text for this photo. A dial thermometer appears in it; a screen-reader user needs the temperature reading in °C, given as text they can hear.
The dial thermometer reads 58 °C
